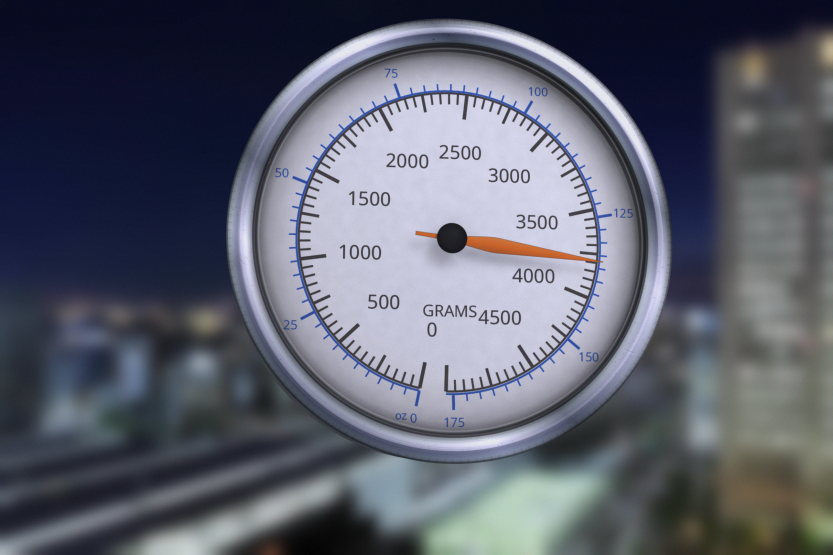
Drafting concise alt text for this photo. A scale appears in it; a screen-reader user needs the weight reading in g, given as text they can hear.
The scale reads 3800 g
